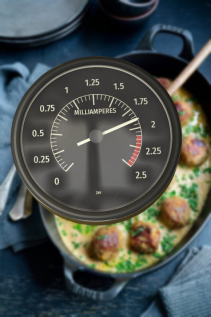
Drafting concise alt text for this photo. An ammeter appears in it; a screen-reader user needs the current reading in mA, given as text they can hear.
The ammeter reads 1.9 mA
